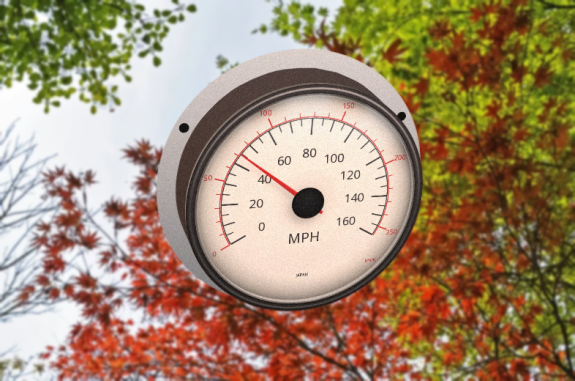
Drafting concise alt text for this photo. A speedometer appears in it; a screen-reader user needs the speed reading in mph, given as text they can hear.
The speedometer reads 45 mph
